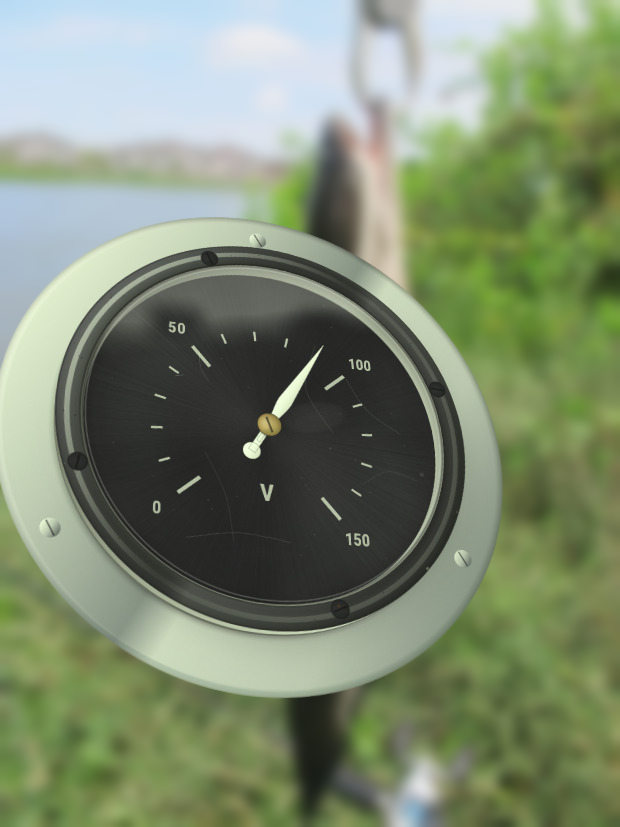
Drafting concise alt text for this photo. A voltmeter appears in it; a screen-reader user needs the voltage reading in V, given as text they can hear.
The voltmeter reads 90 V
